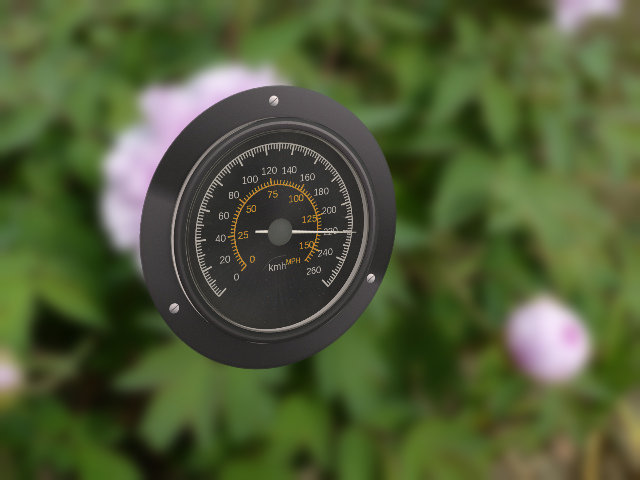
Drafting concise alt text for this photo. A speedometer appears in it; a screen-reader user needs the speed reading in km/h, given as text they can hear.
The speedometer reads 220 km/h
